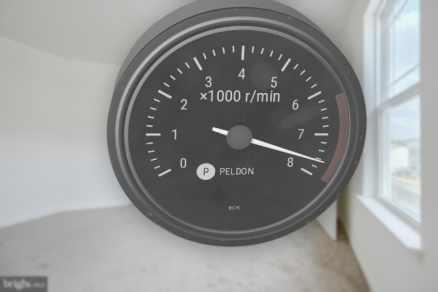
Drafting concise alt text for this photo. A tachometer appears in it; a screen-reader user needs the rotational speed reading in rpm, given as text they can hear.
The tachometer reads 7600 rpm
